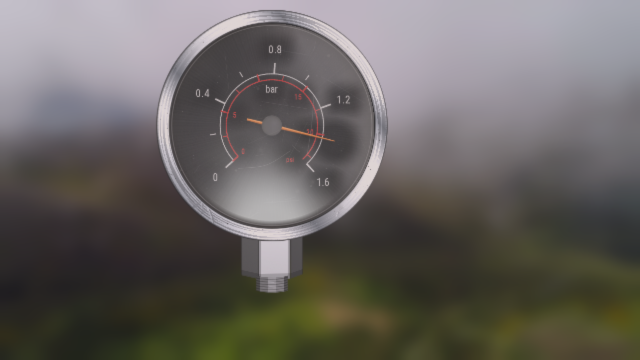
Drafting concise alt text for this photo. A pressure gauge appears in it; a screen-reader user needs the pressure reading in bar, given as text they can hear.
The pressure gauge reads 1.4 bar
